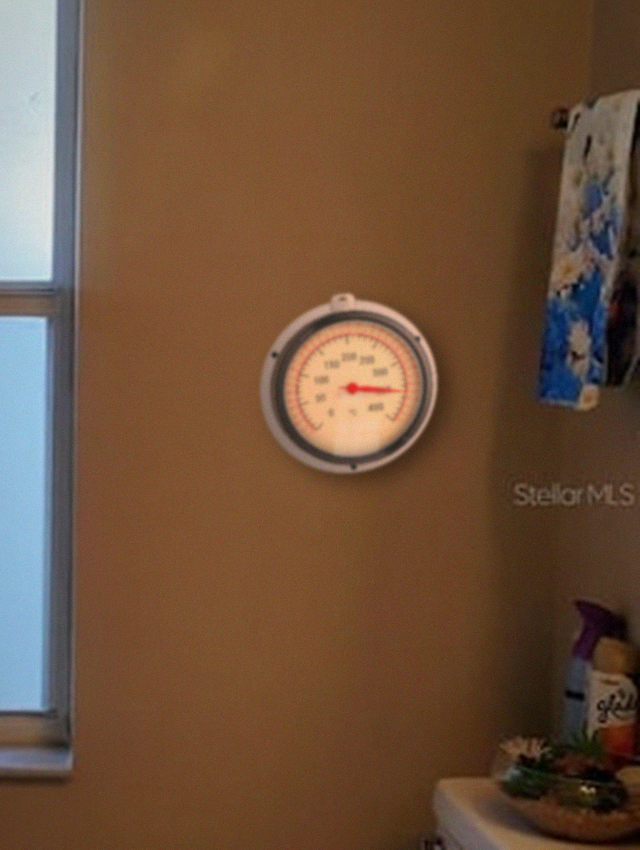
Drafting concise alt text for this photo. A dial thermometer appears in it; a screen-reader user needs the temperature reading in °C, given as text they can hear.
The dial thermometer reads 350 °C
